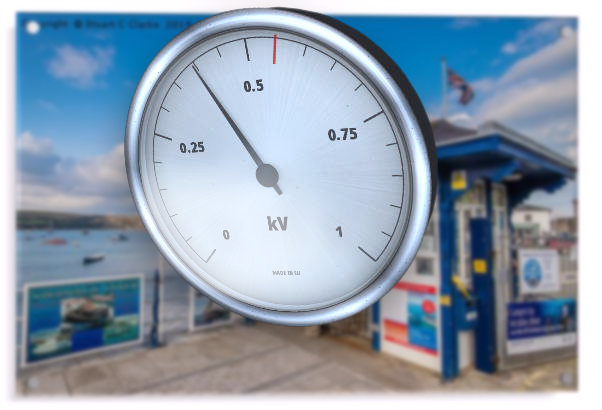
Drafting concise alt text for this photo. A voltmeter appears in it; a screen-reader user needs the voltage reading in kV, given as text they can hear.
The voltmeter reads 0.4 kV
